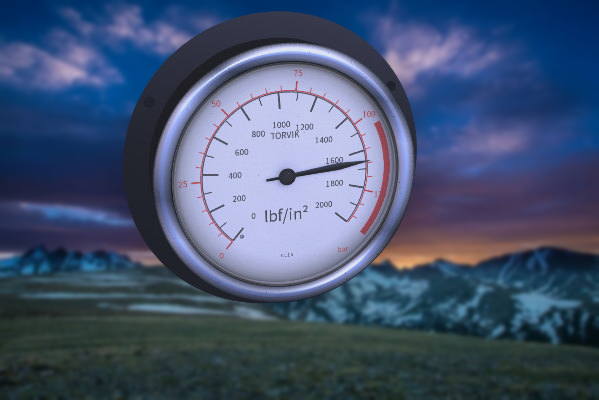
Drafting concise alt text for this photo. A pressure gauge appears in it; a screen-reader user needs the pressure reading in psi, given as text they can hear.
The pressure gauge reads 1650 psi
